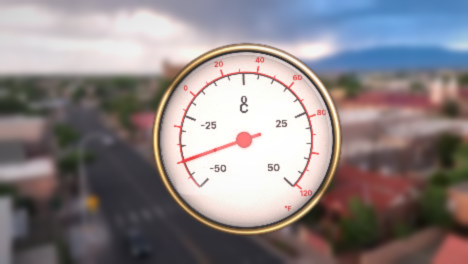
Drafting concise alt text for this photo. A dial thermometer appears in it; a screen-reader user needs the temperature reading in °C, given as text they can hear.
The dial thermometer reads -40 °C
